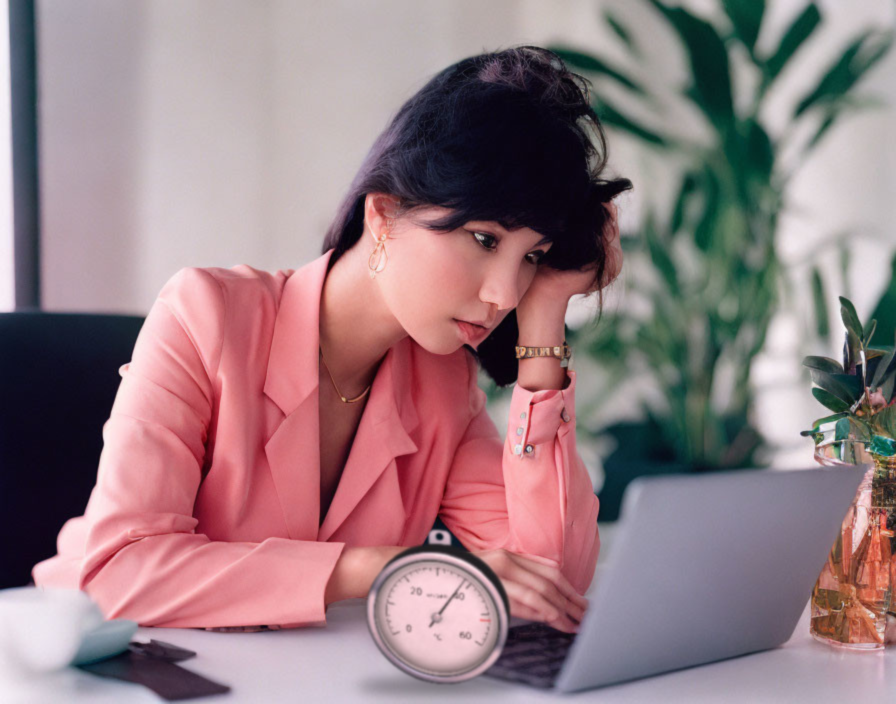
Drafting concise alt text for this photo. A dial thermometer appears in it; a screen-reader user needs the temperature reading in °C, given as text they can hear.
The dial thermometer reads 38 °C
